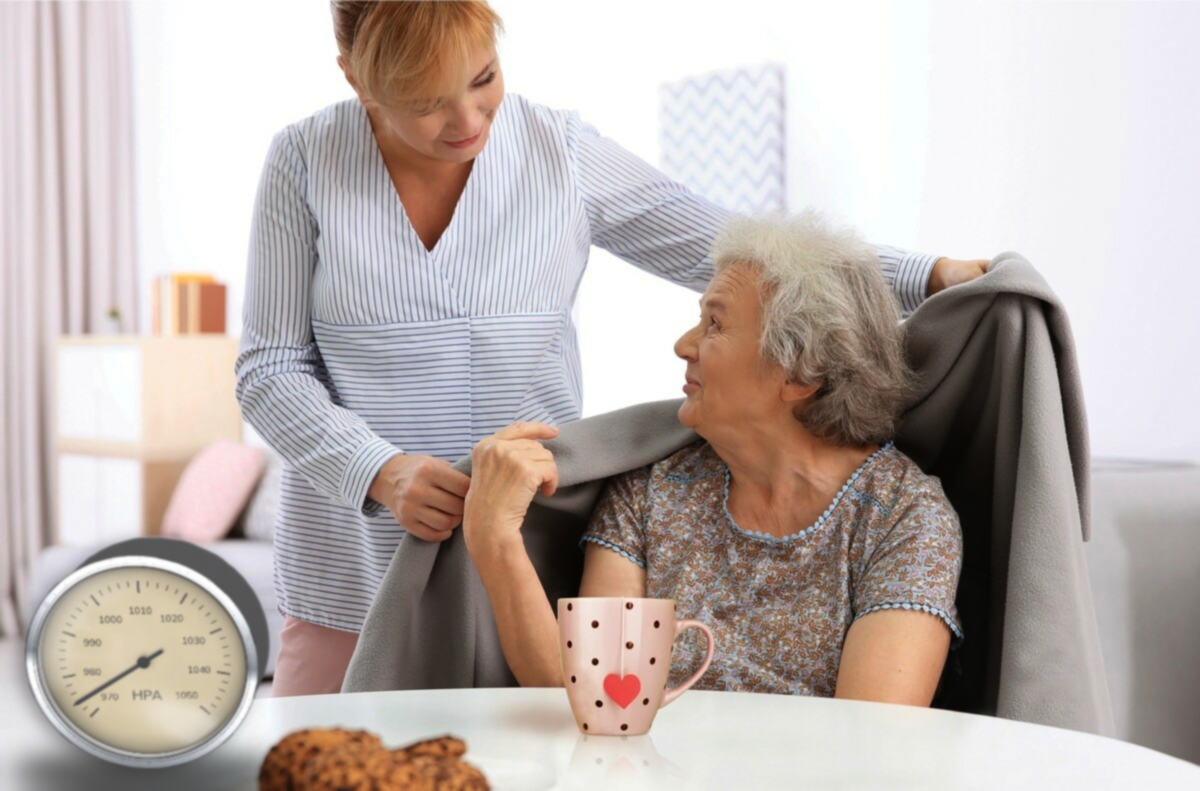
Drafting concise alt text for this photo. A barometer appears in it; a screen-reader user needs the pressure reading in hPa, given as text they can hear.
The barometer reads 974 hPa
